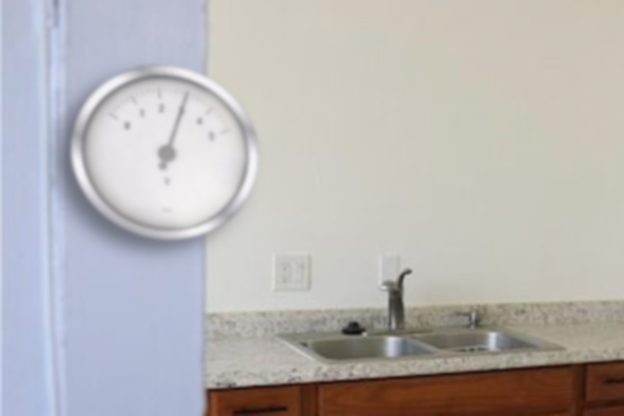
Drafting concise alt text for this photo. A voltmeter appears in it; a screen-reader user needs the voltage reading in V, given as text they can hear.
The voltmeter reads 3 V
